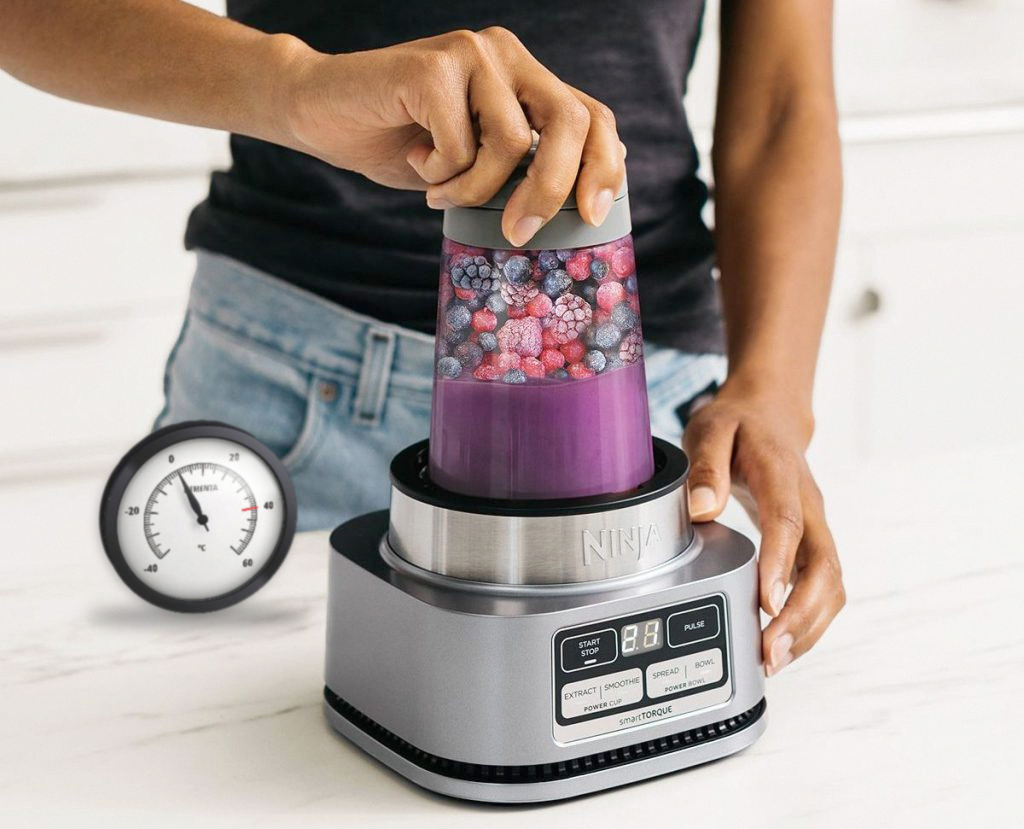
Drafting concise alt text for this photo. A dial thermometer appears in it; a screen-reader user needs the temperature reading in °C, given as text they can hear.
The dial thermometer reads 0 °C
